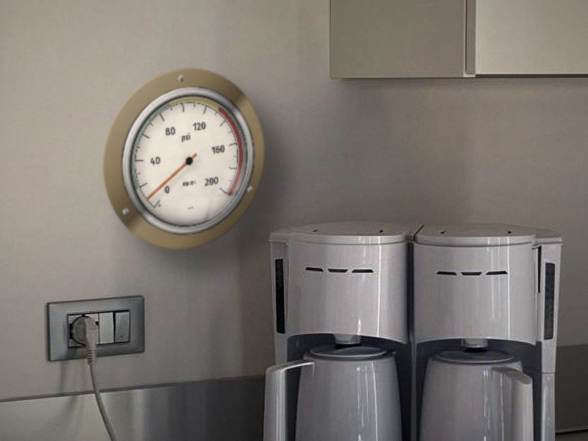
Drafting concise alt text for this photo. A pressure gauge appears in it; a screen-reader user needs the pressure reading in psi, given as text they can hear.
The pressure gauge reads 10 psi
